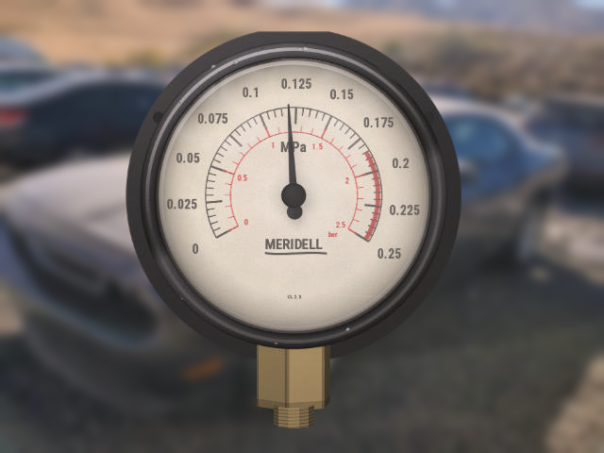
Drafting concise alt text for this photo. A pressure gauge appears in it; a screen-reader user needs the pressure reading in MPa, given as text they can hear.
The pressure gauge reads 0.12 MPa
